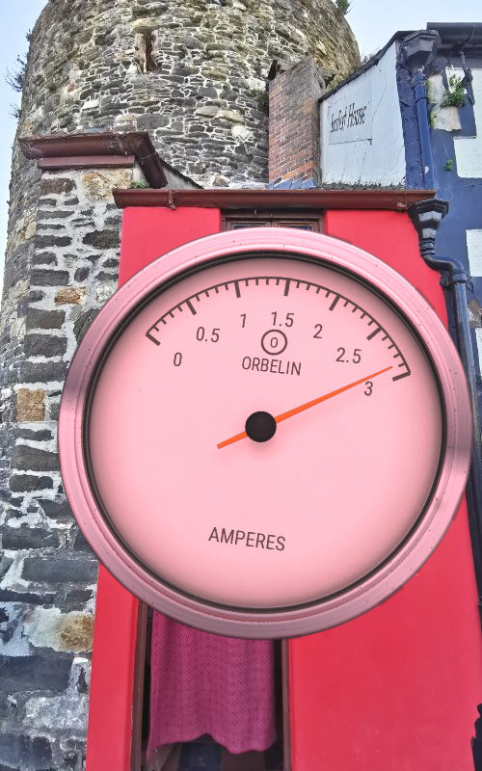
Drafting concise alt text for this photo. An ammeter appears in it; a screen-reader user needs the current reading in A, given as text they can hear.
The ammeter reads 2.9 A
